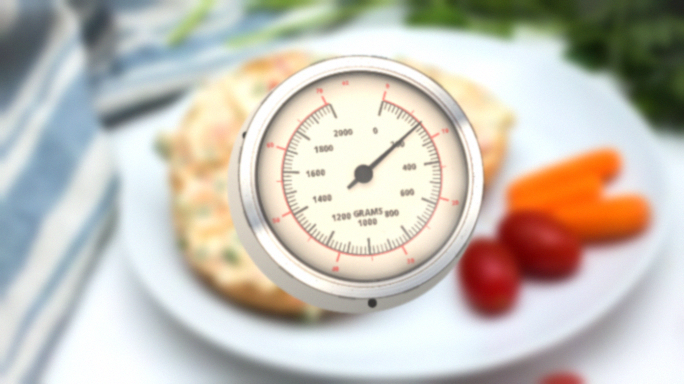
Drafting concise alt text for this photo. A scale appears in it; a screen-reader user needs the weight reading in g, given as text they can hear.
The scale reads 200 g
